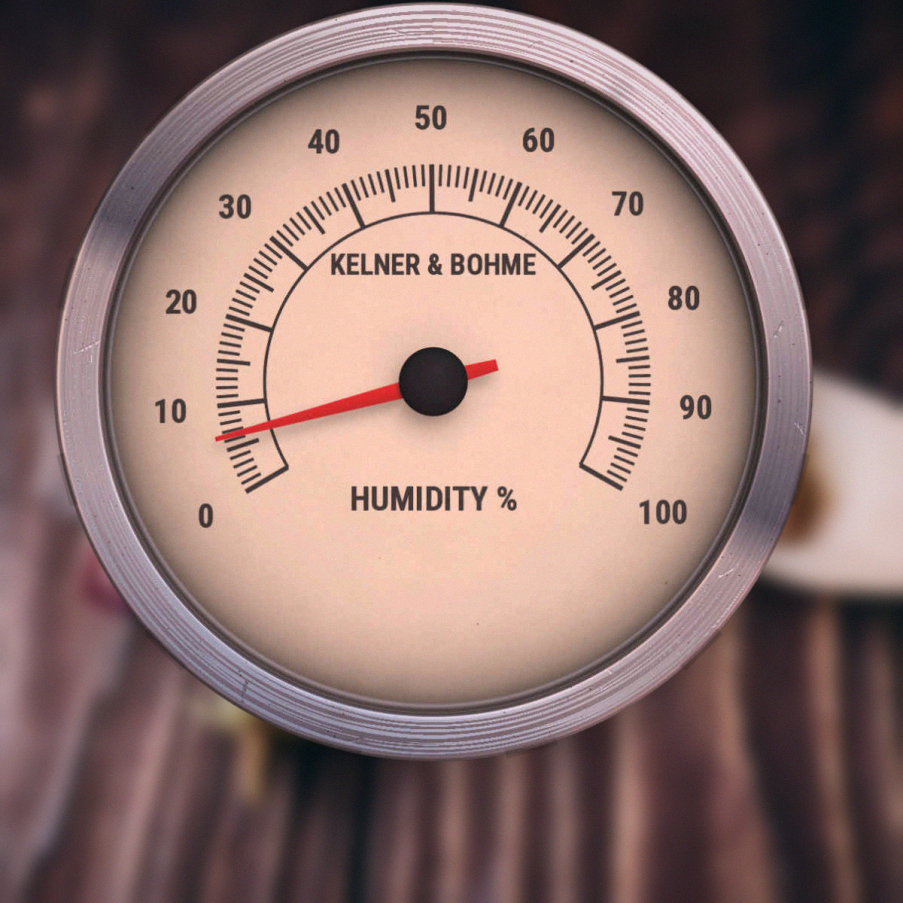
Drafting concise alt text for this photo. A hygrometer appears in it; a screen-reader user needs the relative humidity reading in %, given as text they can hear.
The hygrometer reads 6.5 %
